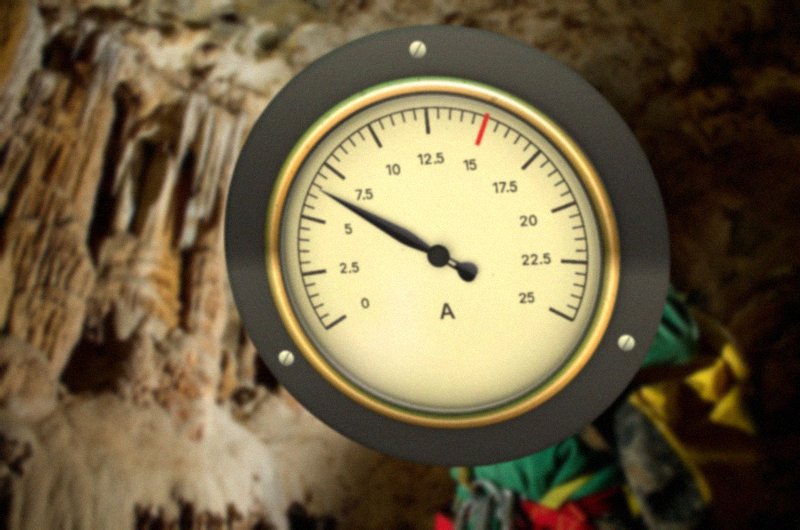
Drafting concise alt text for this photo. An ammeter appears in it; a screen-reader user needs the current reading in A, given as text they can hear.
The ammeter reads 6.5 A
